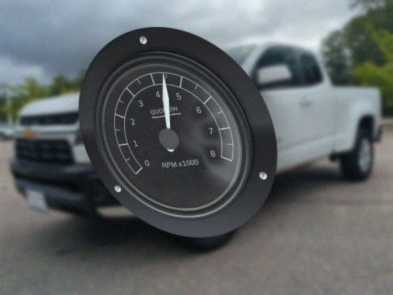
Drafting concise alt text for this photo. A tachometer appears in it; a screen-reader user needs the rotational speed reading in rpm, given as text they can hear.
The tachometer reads 4500 rpm
